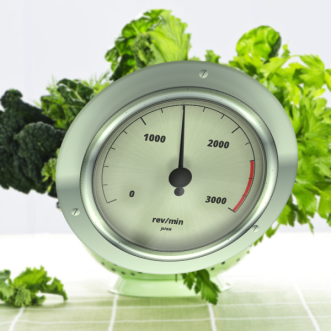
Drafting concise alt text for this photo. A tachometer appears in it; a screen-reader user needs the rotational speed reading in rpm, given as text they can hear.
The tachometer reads 1400 rpm
